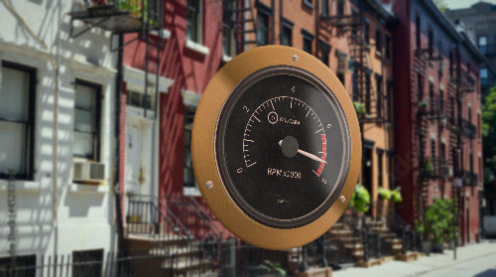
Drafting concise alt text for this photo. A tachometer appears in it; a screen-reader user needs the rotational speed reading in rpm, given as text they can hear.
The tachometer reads 7400 rpm
